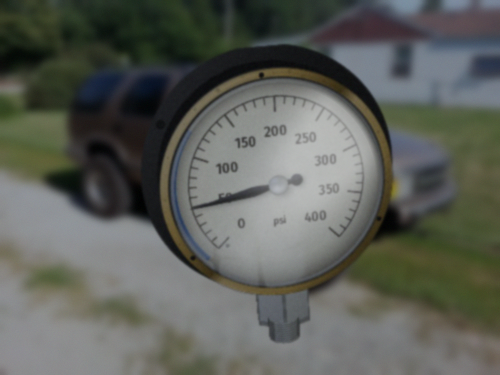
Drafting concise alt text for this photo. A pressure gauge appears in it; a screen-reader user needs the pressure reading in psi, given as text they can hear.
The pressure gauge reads 50 psi
